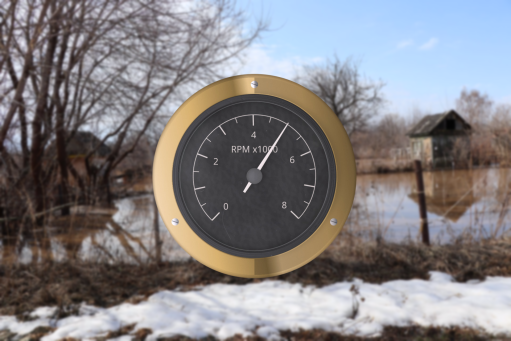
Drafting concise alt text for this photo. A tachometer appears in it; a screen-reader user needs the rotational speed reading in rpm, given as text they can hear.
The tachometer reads 5000 rpm
